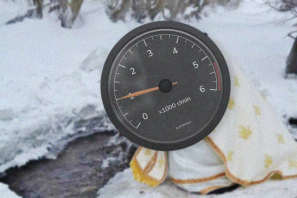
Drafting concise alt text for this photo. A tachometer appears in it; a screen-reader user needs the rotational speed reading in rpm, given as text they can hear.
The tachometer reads 1000 rpm
